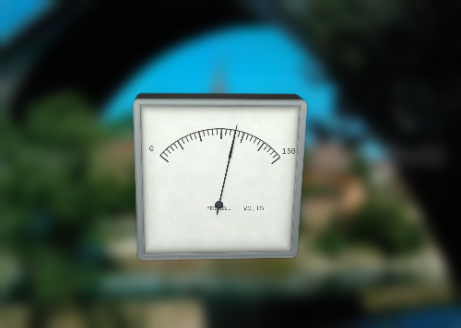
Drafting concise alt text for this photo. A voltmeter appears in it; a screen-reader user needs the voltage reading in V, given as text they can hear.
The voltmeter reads 90 V
